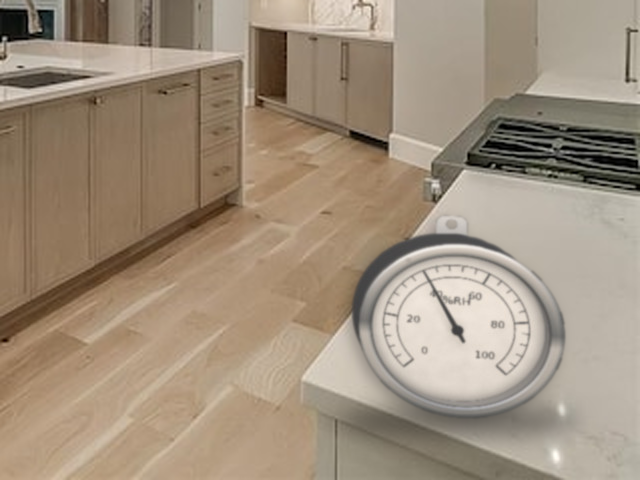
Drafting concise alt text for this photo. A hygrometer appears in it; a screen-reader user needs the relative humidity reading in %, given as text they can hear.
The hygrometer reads 40 %
